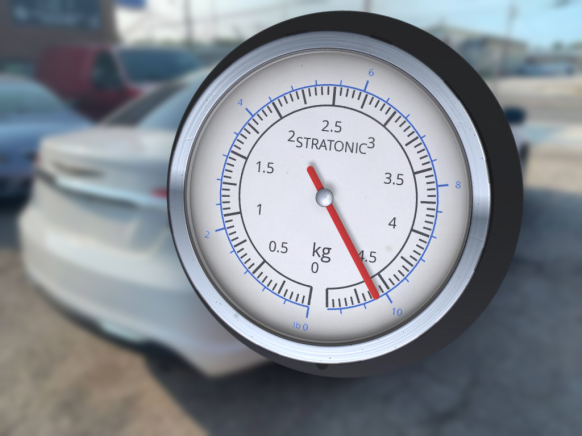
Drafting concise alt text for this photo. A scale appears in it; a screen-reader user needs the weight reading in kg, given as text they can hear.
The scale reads 4.6 kg
